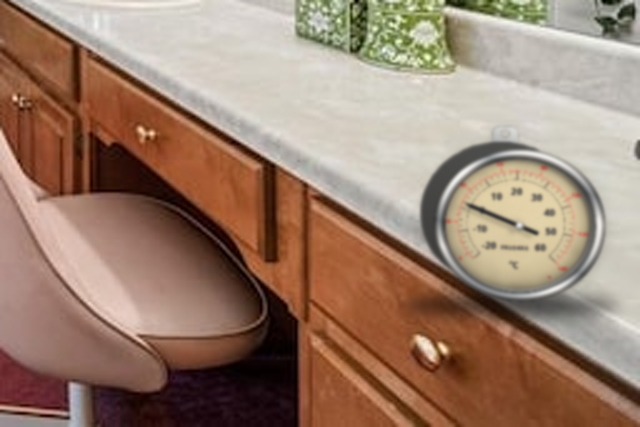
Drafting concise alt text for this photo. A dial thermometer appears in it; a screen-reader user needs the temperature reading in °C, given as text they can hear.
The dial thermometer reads 0 °C
